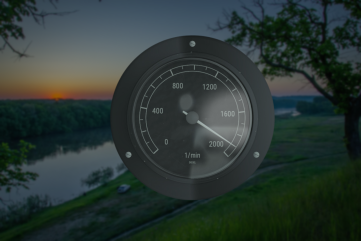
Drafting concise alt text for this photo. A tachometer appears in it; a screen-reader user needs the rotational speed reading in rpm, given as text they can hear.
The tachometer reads 1900 rpm
